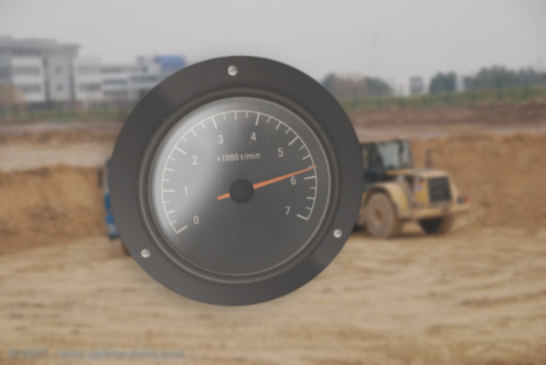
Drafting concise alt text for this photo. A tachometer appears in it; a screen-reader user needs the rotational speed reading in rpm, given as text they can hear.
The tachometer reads 5750 rpm
